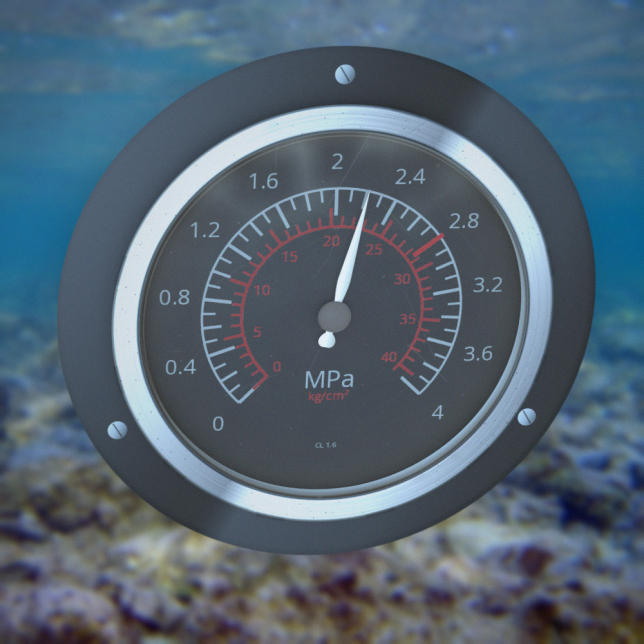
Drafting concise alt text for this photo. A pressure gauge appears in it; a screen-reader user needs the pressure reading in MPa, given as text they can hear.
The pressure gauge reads 2.2 MPa
